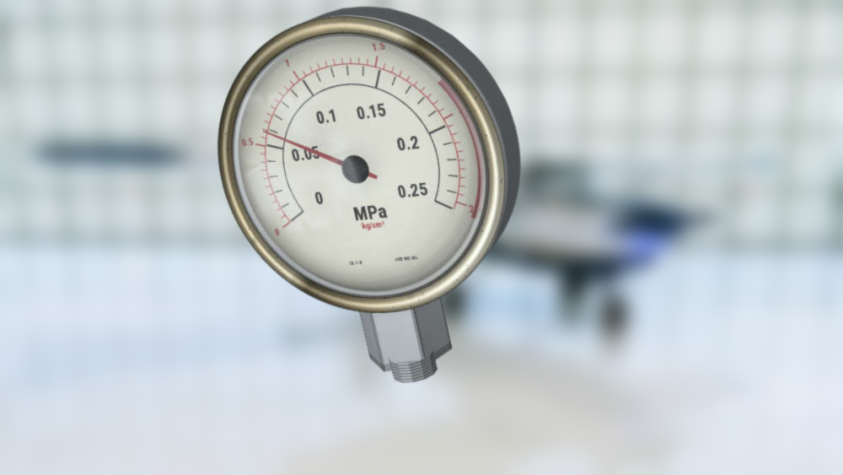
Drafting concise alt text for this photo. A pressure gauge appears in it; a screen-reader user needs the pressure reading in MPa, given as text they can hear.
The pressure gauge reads 0.06 MPa
